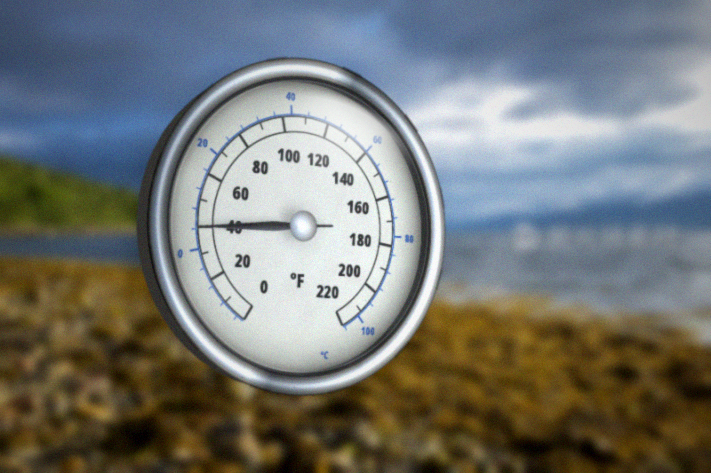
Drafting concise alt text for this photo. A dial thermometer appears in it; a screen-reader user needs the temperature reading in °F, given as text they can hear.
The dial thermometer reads 40 °F
